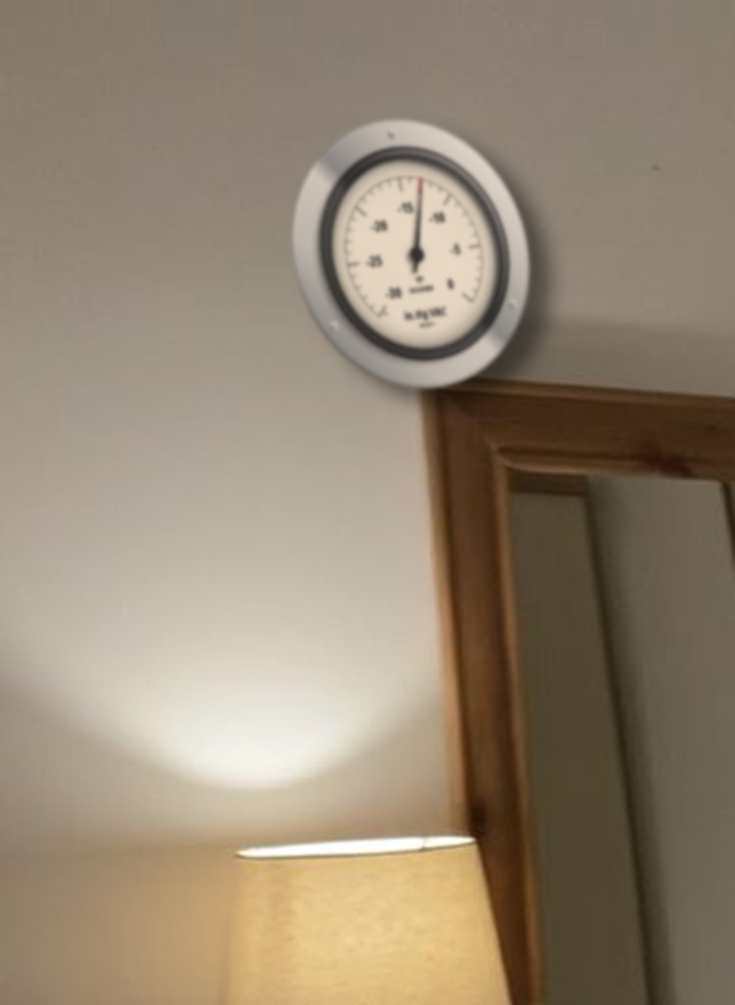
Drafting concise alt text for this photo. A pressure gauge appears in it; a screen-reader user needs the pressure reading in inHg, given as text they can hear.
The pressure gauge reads -13 inHg
